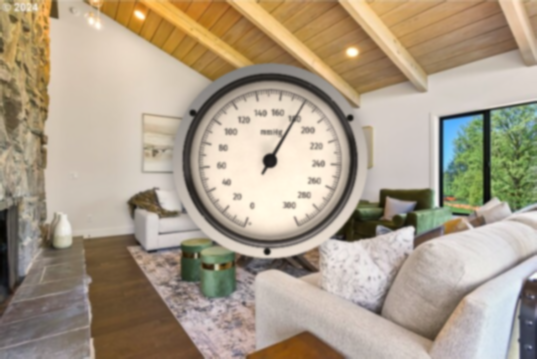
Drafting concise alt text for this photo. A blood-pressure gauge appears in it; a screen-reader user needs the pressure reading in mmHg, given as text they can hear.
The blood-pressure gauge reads 180 mmHg
